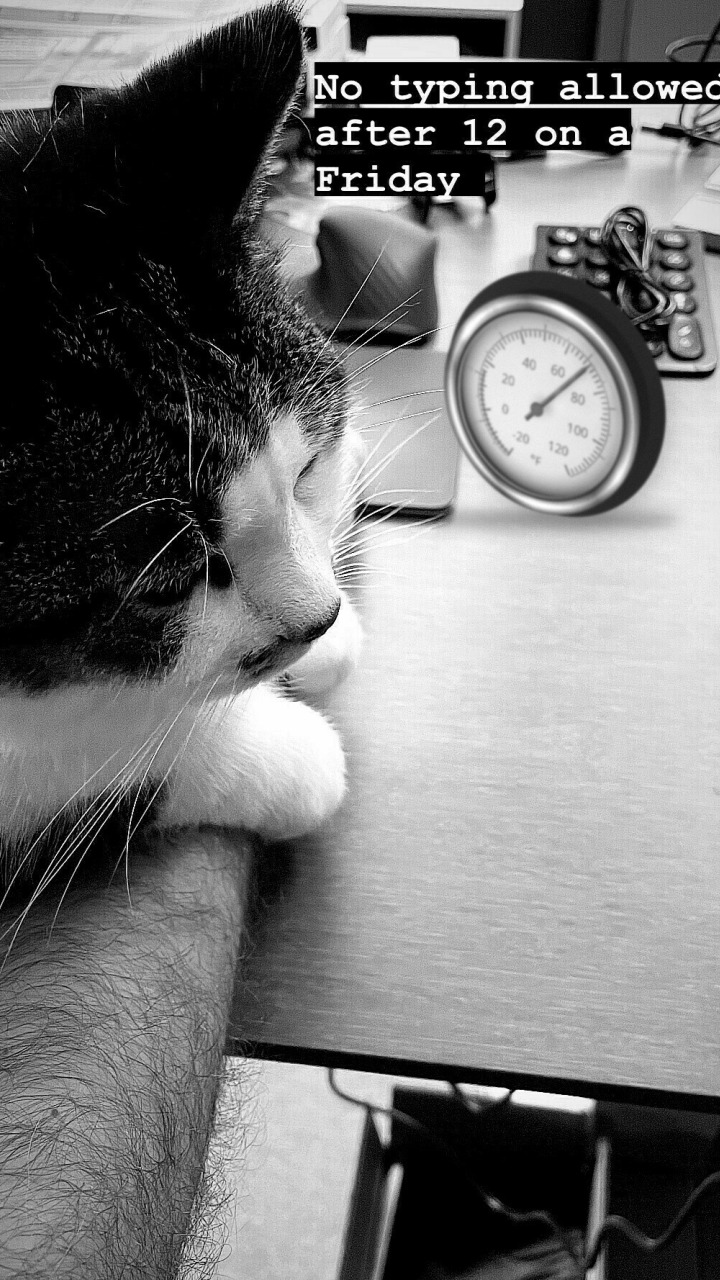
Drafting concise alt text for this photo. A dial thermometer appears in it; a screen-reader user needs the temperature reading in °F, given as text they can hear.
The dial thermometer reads 70 °F
